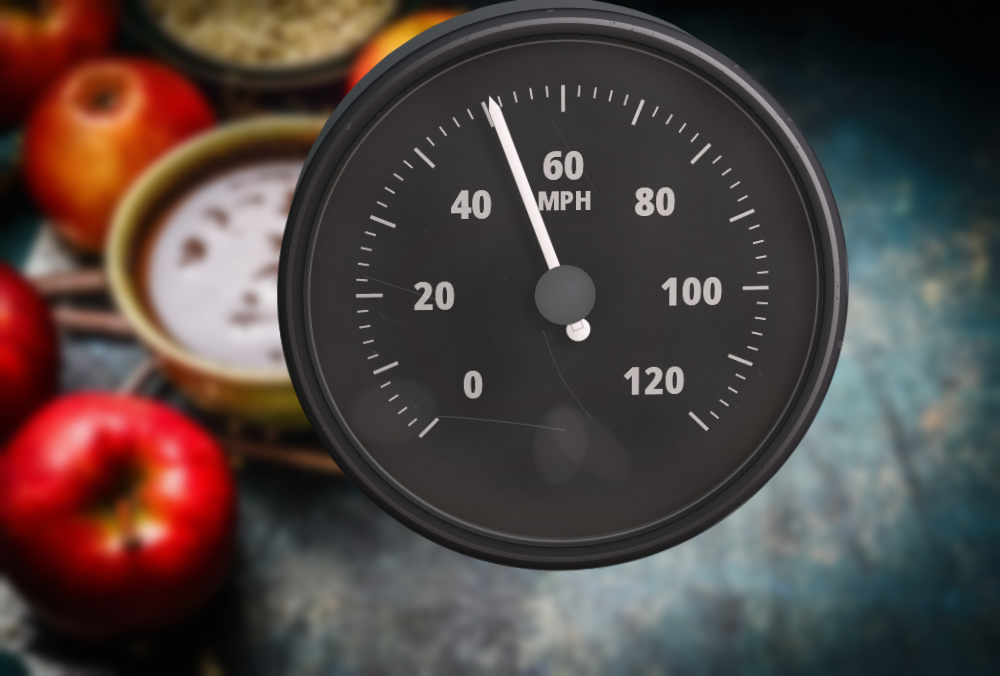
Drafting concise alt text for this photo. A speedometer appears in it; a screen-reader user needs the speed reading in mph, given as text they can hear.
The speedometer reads 51 mph
